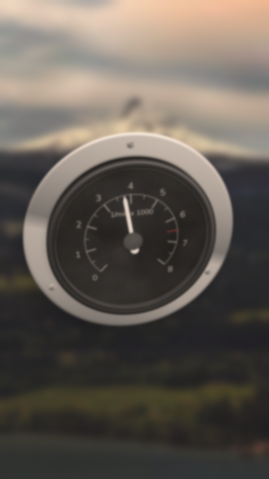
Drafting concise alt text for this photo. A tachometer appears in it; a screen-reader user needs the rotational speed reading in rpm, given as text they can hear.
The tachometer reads 3750 rpm
